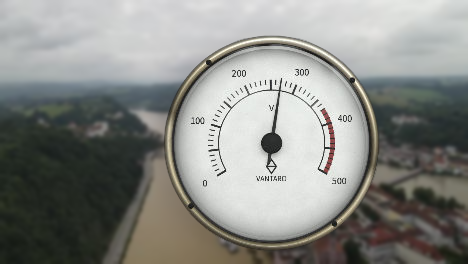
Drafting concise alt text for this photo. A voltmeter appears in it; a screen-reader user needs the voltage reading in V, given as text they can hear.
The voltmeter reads 270 V
